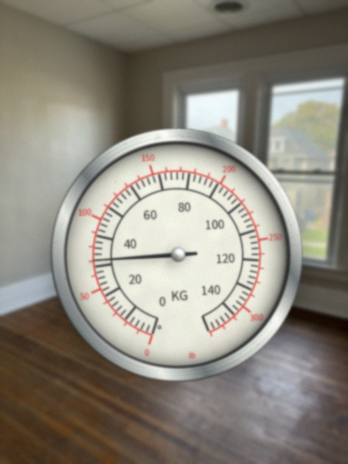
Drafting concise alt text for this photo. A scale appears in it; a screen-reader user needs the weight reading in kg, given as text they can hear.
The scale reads 32 kg
